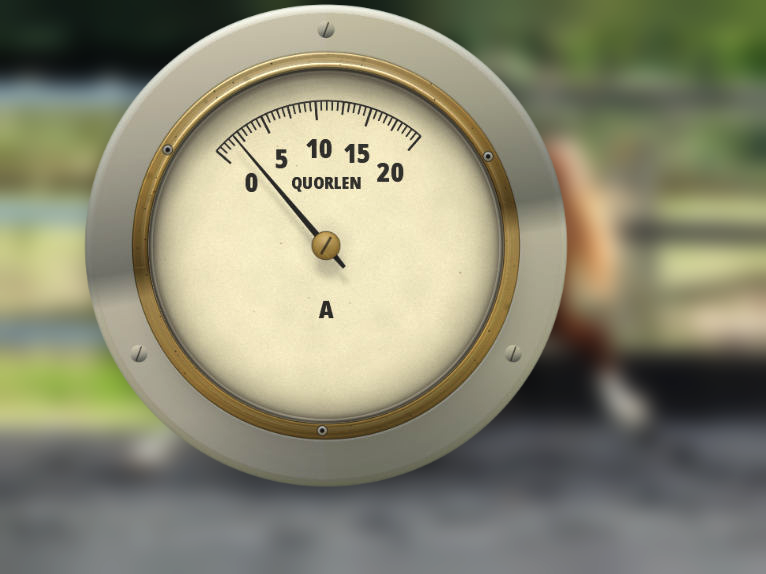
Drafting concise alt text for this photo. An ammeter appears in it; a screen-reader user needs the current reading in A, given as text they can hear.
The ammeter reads 2 A
